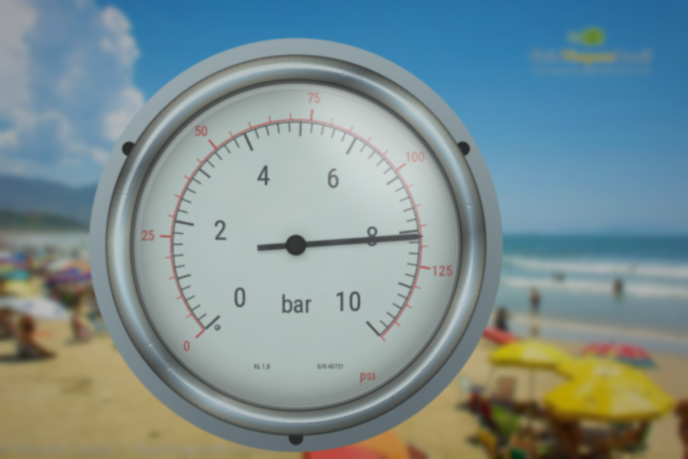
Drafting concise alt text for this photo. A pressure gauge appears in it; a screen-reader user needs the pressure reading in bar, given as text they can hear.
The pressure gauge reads 8.1 bar
